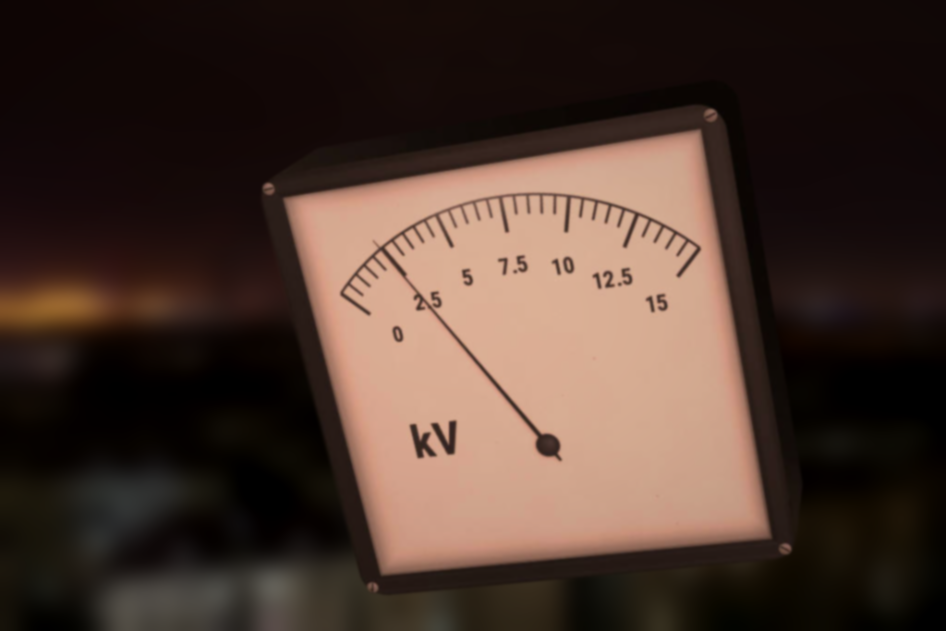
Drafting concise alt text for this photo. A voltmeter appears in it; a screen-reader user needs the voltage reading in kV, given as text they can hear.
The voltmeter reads 2.5 kV
